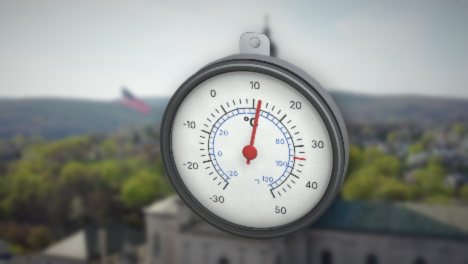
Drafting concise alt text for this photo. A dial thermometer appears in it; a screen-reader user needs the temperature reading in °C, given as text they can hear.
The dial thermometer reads 12 °C
